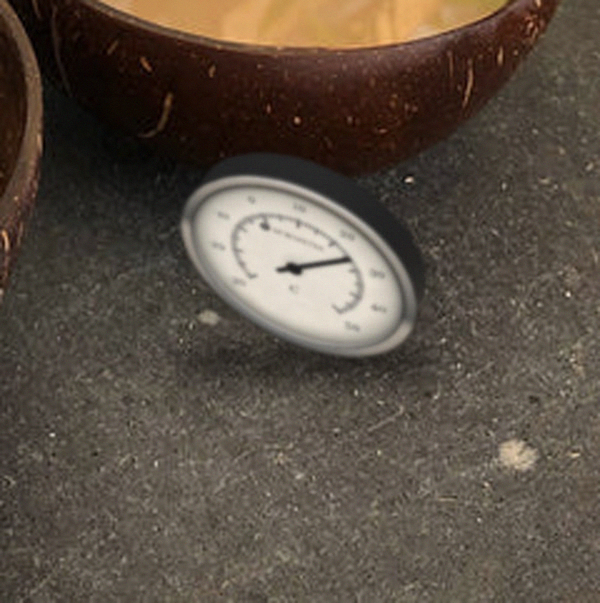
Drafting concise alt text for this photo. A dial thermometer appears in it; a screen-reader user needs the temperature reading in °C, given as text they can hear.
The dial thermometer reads 25 °C
